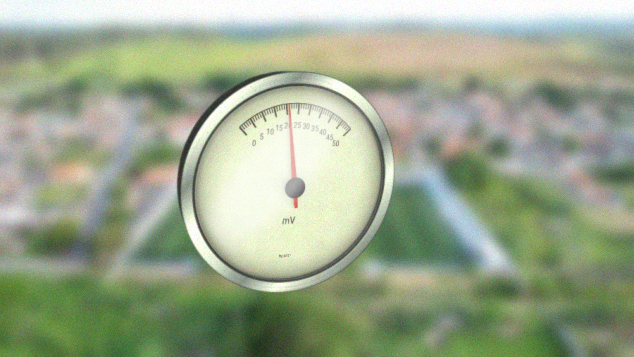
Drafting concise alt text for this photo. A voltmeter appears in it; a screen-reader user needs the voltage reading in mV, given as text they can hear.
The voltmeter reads 20 mV
